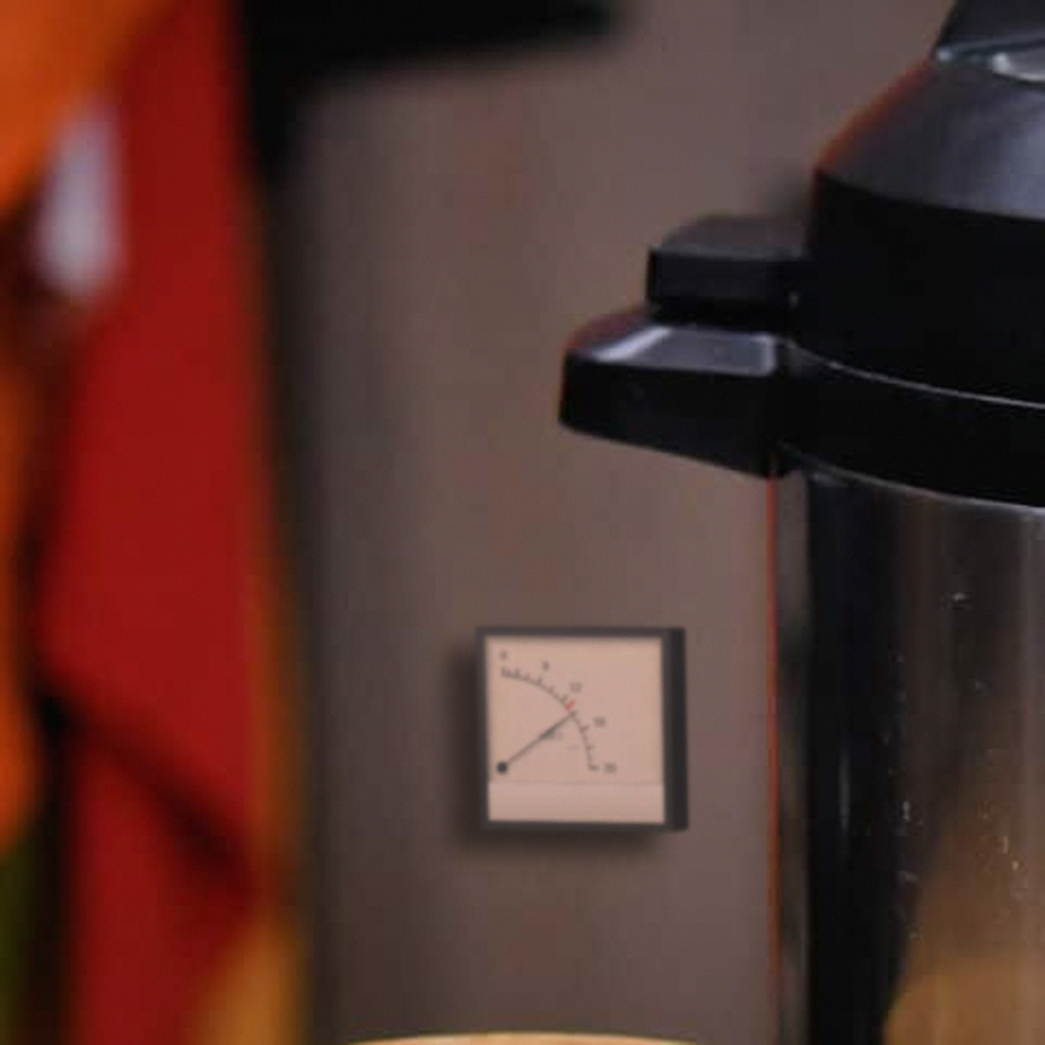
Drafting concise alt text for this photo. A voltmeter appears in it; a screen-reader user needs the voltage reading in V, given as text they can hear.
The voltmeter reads 14 V
